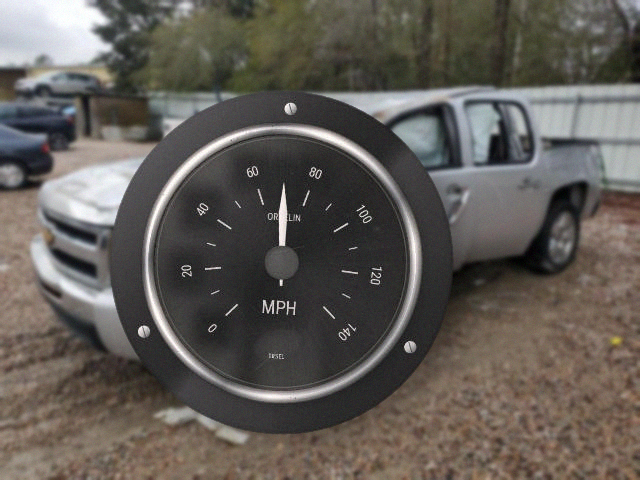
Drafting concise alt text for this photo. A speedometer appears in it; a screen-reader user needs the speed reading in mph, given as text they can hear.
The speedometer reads 70 mph
